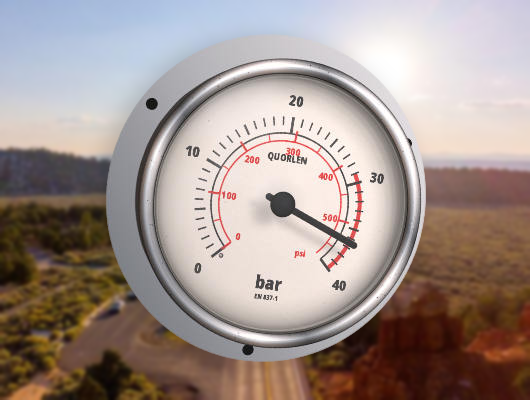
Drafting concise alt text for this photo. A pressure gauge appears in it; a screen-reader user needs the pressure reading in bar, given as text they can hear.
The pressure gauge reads 36.5 bar
